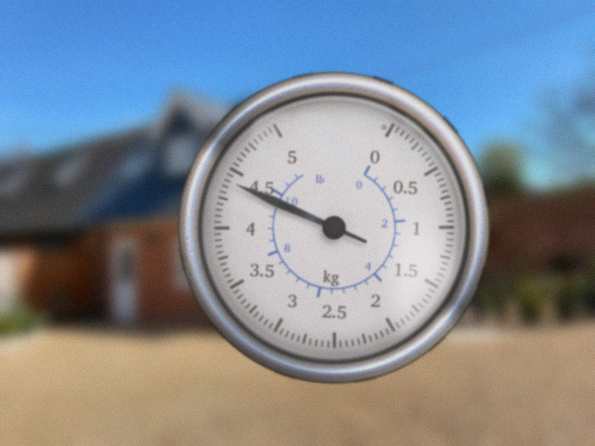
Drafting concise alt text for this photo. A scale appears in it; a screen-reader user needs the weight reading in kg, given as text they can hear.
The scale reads 4.4 kg
